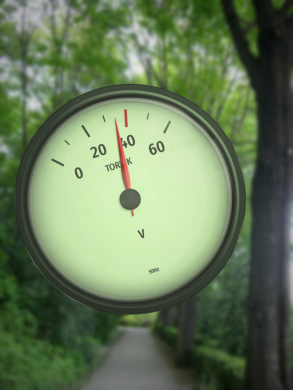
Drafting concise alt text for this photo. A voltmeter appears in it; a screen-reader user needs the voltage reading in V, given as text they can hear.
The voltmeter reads 35 V
